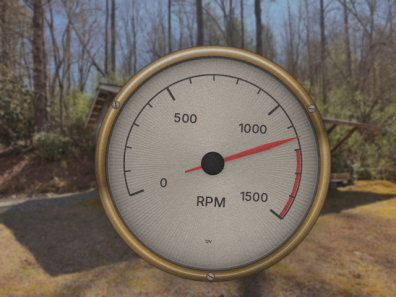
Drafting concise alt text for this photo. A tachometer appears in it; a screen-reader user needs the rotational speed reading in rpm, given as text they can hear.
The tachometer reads 1150 rpm
